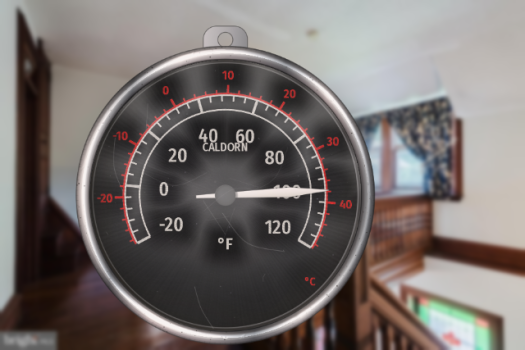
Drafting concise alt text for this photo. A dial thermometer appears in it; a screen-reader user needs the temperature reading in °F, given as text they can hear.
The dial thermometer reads 100 °F
